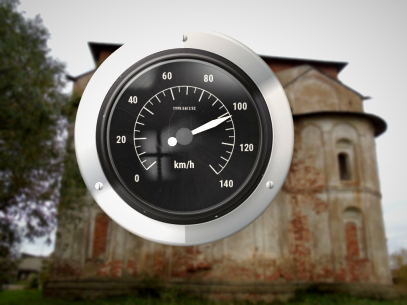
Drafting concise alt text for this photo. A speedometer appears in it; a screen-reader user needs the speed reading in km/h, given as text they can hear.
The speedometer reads 102.5 km/h
